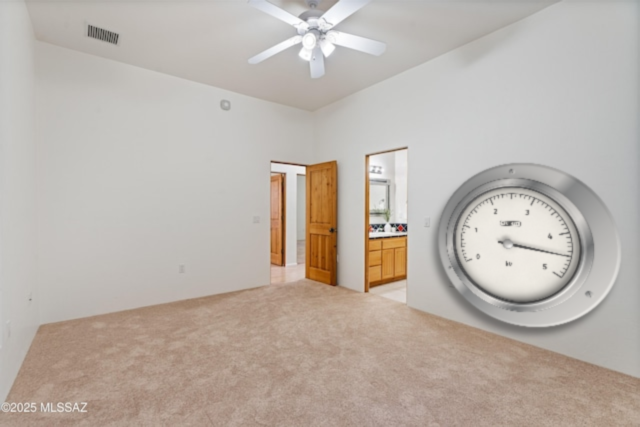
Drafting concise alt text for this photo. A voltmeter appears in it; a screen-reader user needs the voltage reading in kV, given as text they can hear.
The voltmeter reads 4.5 kV
